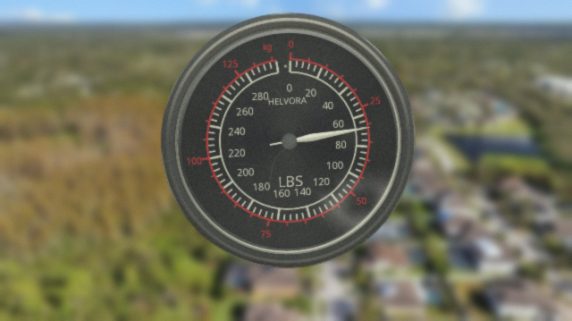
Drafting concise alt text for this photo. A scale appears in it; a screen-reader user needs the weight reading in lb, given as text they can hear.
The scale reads 68 lb
